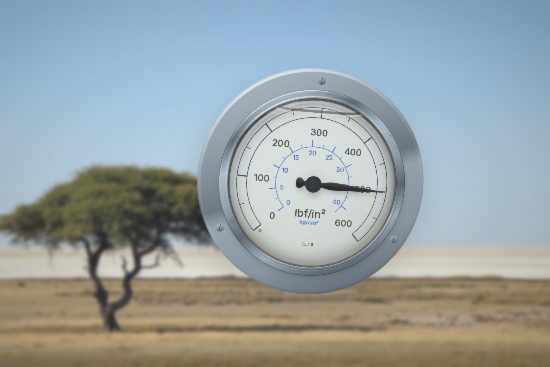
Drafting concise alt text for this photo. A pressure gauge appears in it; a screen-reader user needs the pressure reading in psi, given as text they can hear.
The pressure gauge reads 500 psi
